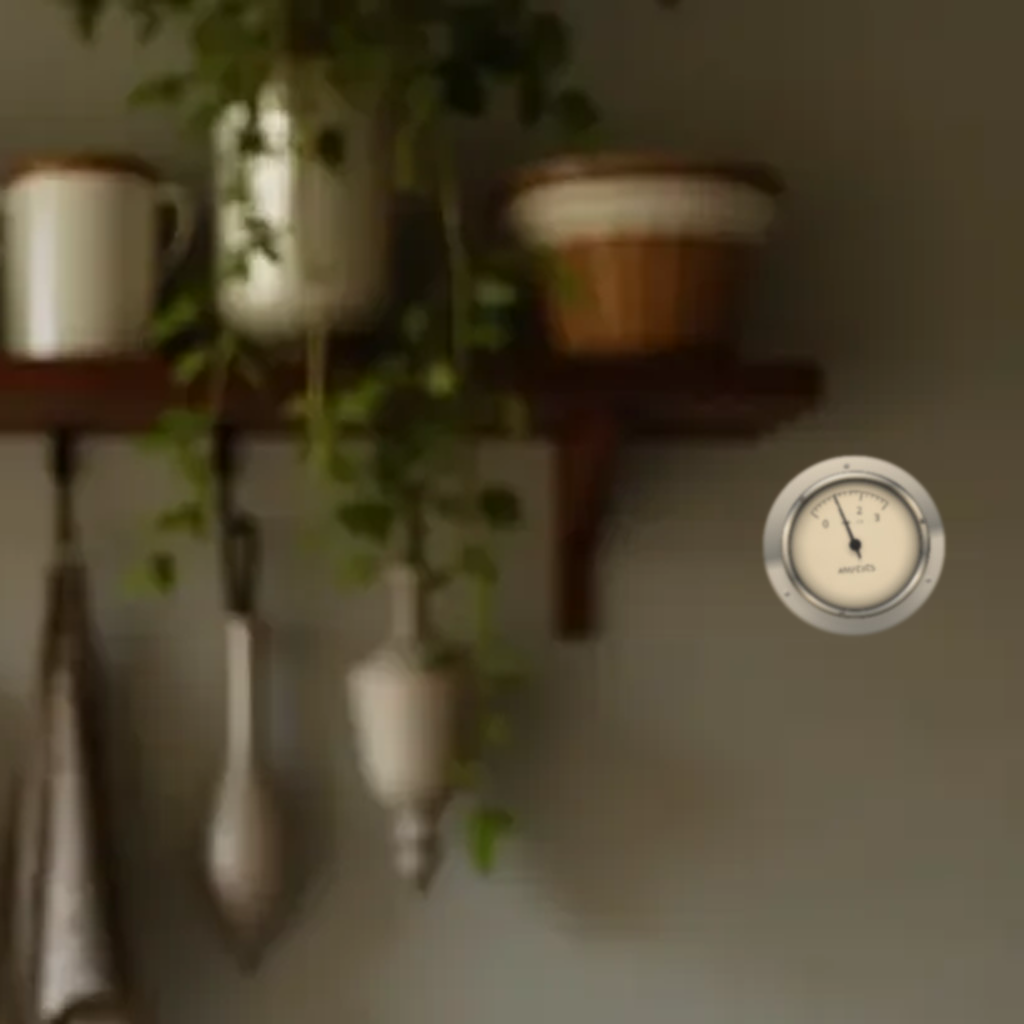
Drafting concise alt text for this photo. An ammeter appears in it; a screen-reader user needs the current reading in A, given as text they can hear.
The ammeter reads 1 A
